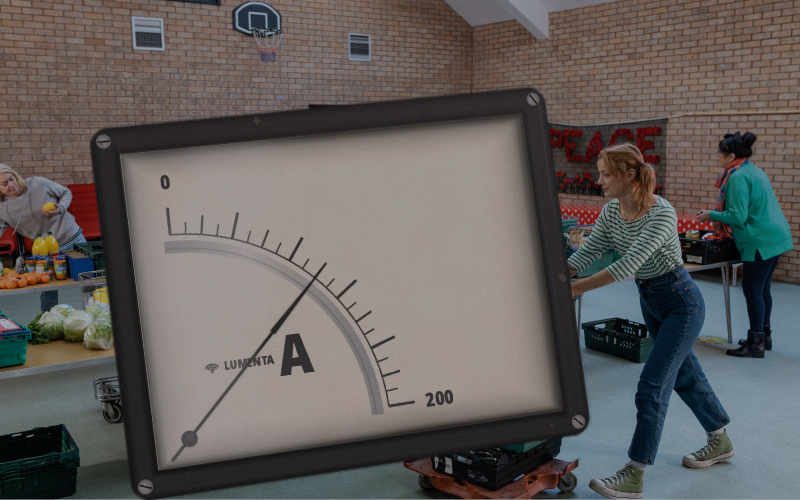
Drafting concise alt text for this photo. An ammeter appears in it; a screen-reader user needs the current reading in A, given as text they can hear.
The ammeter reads 100 A
